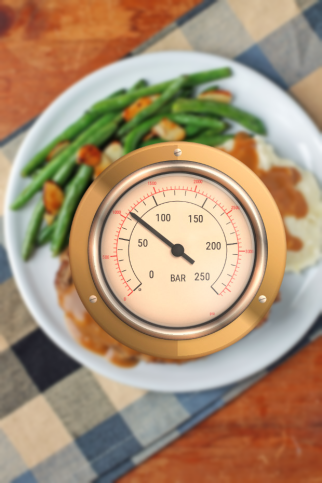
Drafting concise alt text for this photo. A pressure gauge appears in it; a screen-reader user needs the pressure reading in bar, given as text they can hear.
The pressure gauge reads 75 bar
